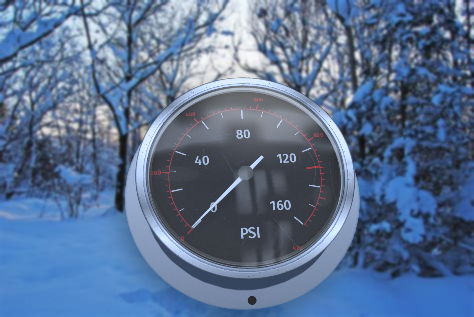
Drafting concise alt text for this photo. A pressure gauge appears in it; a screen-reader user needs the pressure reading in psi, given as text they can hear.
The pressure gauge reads 0 psi
